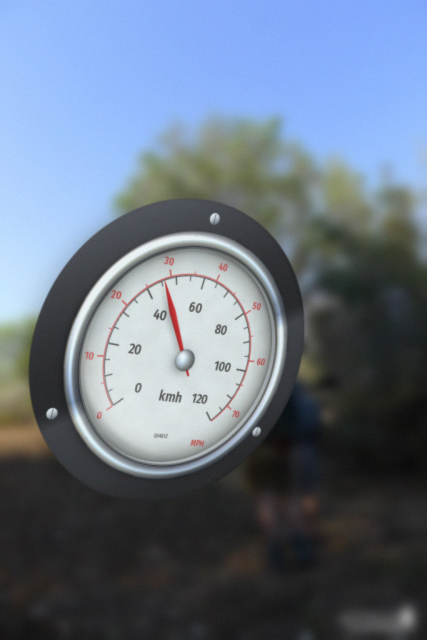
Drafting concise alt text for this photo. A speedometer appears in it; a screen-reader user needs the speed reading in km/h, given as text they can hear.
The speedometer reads 45 km/h
